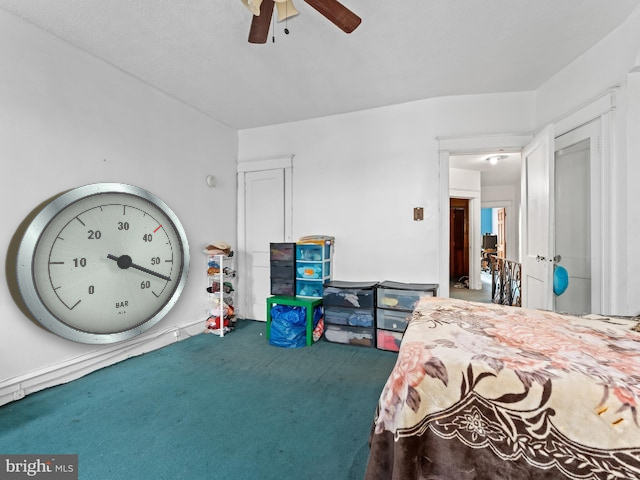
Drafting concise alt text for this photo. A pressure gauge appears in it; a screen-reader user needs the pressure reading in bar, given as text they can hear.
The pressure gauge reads 55 bar
